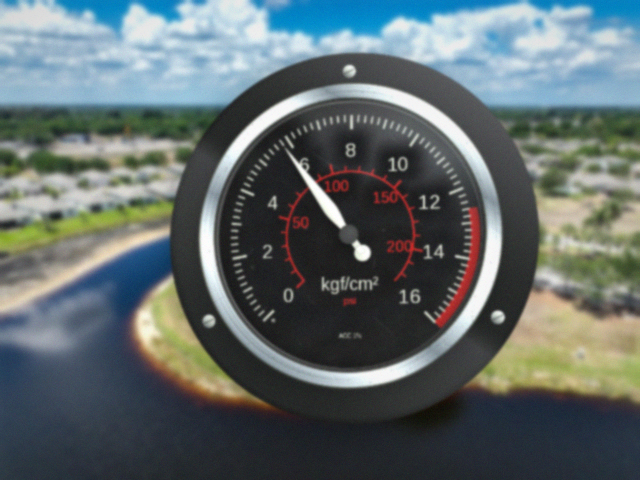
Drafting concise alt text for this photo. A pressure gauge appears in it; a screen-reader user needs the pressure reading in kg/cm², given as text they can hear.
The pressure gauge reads 5.8 kg/cm²
